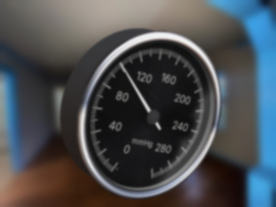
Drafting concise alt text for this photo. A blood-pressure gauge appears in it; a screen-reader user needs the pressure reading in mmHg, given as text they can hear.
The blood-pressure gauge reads 100 mmHg
